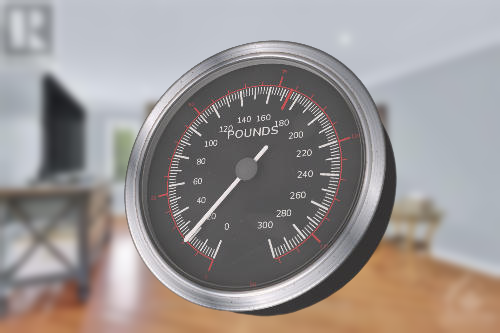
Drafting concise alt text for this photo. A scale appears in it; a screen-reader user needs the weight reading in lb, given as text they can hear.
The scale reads 20 lb
